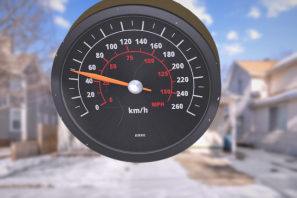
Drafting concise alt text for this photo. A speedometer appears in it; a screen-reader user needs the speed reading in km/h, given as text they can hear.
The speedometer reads 50 km/h
